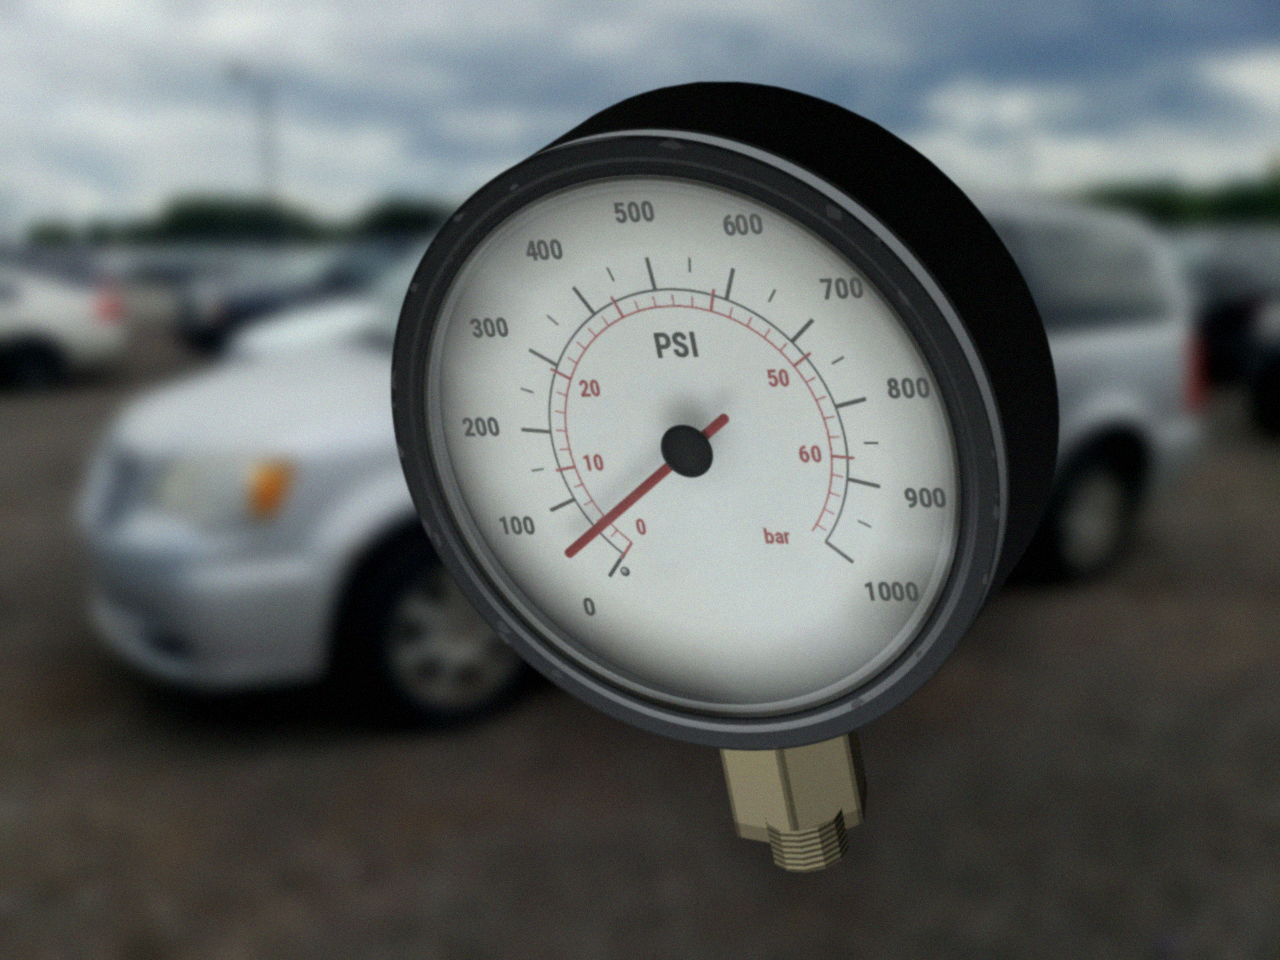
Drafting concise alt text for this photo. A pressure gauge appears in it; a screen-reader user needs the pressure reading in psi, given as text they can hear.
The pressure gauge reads 50 psi
